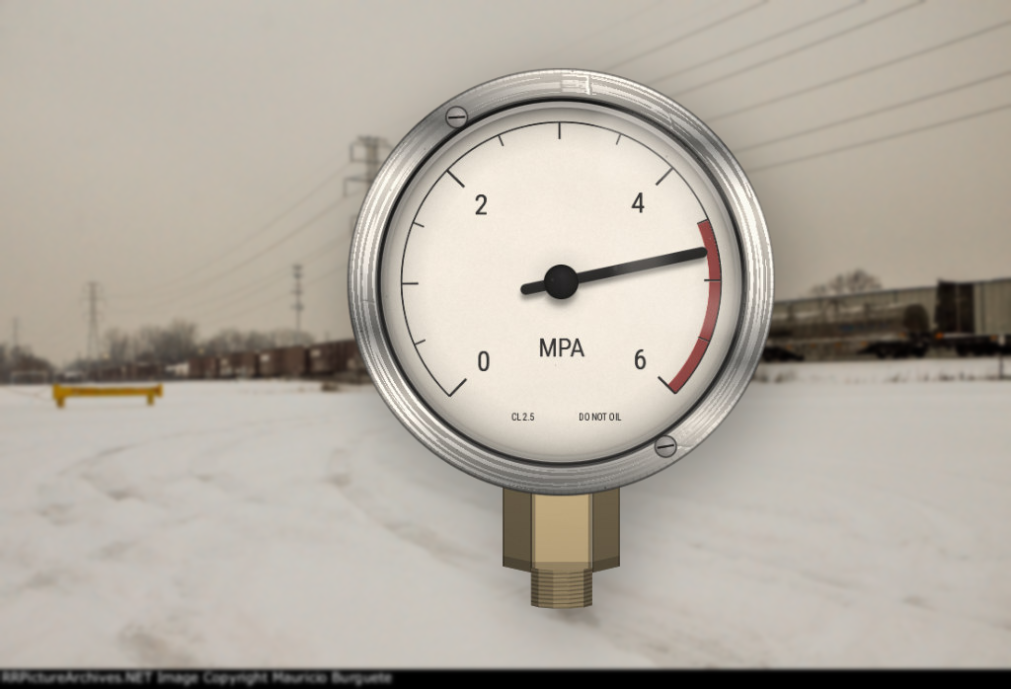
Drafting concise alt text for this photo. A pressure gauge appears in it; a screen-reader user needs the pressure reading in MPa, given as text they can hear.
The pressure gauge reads 4.75 MPa
